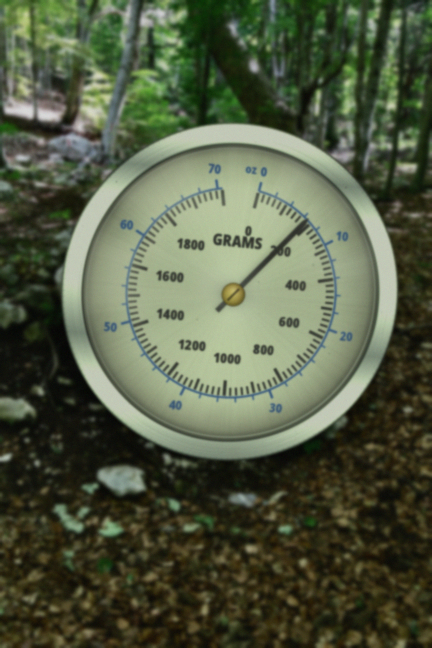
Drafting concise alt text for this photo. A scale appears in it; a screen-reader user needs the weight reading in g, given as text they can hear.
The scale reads 180 g
